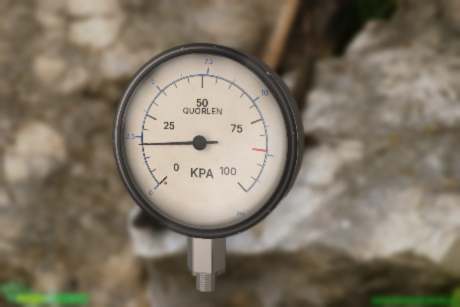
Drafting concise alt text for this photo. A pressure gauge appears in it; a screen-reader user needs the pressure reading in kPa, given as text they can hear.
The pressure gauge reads 15 kPa
